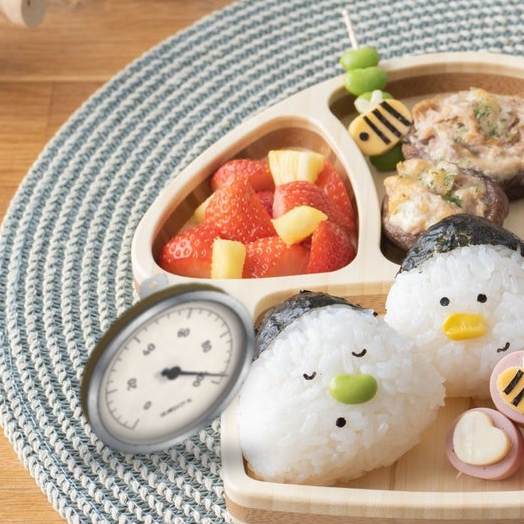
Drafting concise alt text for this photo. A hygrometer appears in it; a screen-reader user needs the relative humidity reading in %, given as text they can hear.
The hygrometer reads 96 %
